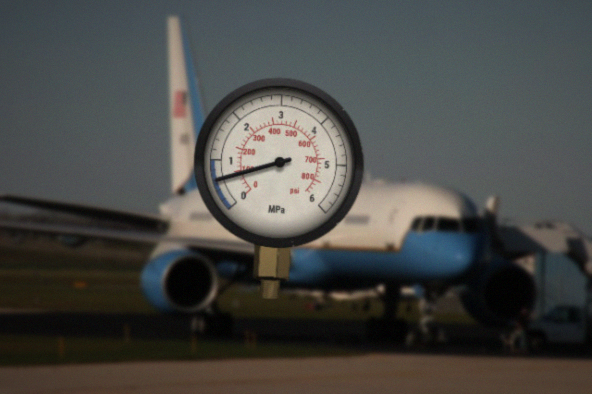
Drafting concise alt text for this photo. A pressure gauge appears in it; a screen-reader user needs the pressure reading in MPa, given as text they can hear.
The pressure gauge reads 0.6 MPa
